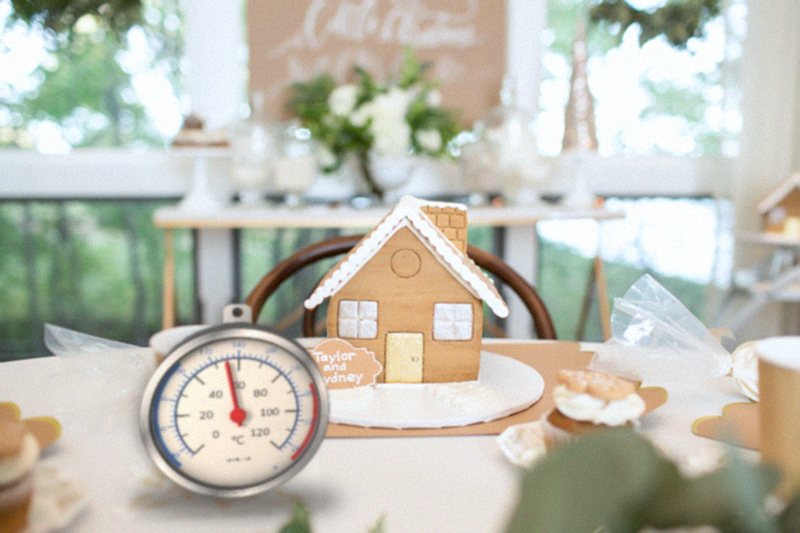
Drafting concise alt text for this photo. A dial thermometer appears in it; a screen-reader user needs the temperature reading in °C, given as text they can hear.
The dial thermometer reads 55 °C
